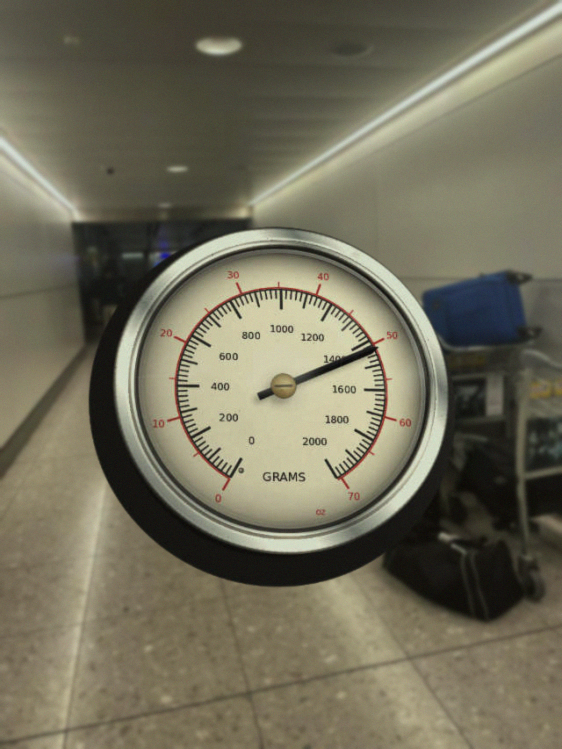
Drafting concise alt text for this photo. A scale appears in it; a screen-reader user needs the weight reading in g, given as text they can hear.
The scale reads 1440 g
